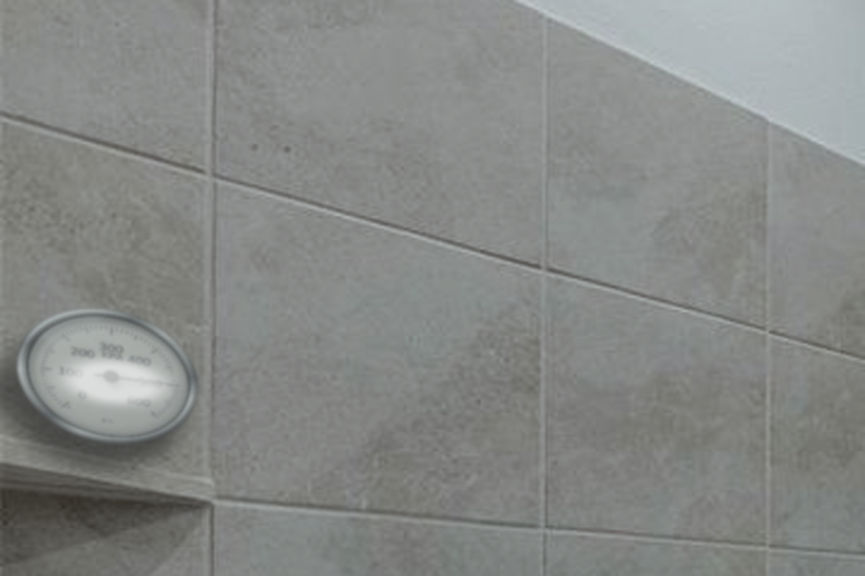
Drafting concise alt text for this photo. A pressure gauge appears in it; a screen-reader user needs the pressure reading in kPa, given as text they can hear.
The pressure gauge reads 500 kPa
